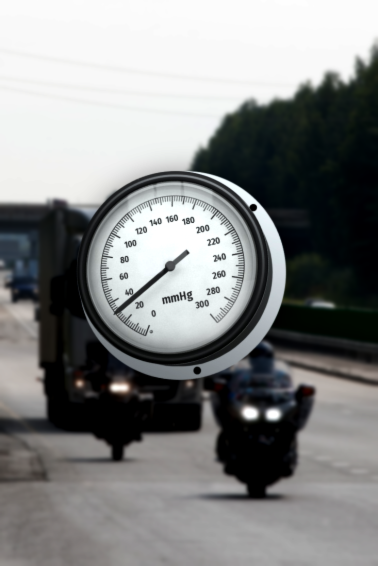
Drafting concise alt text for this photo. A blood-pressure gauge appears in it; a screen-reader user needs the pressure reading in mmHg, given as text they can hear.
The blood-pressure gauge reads 30 mmHg
